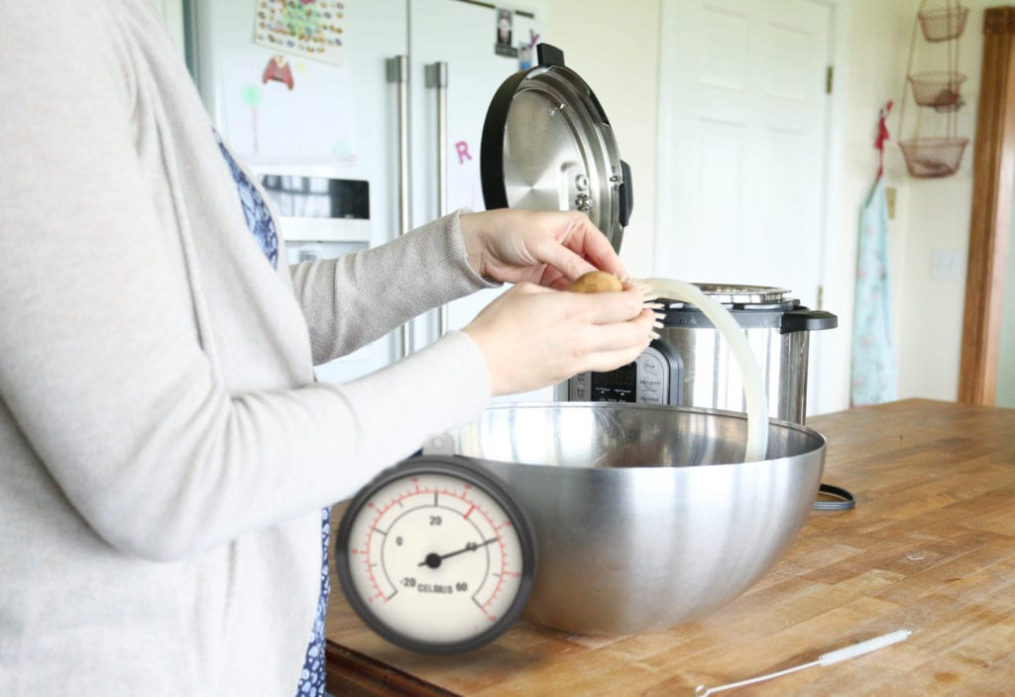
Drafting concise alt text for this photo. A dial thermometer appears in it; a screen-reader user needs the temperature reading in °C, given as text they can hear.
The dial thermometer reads 40 °C
